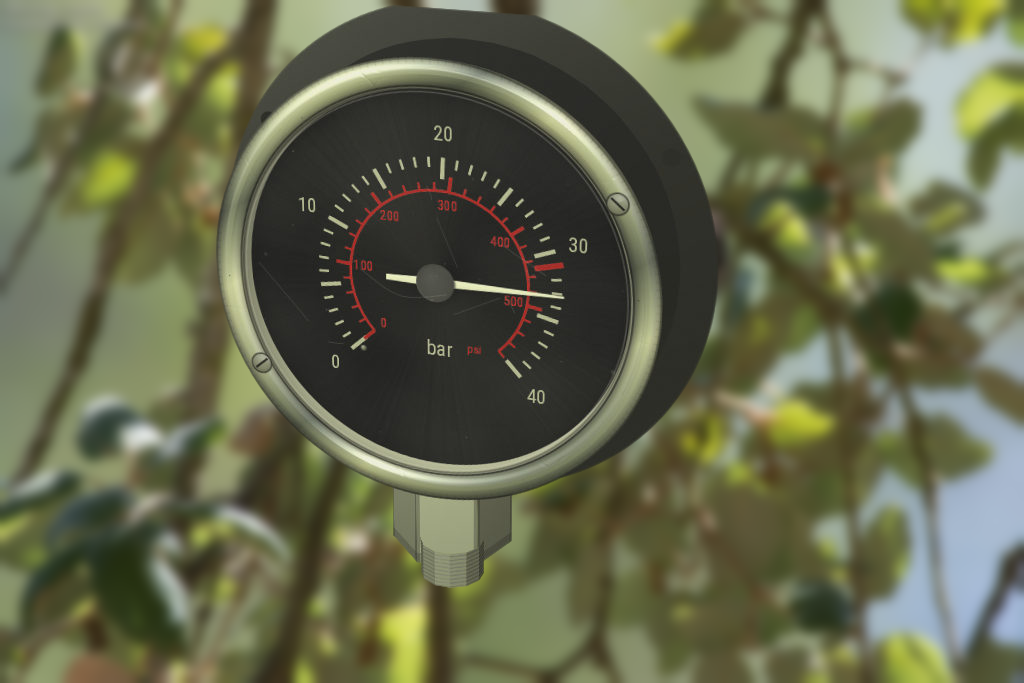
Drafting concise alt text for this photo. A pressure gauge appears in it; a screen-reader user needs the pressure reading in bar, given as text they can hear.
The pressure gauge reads 33 bar
